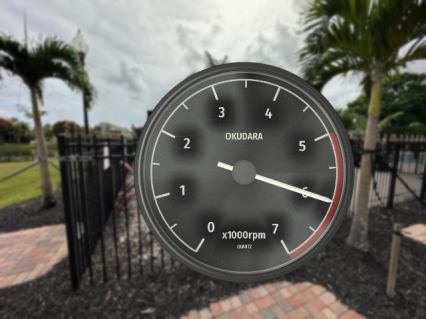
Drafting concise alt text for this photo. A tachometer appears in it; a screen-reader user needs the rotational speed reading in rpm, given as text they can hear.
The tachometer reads 6000 rpm
